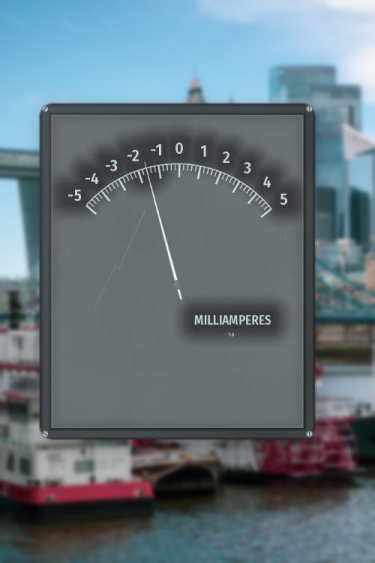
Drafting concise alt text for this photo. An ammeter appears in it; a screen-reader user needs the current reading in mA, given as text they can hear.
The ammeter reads -1.6 mA
